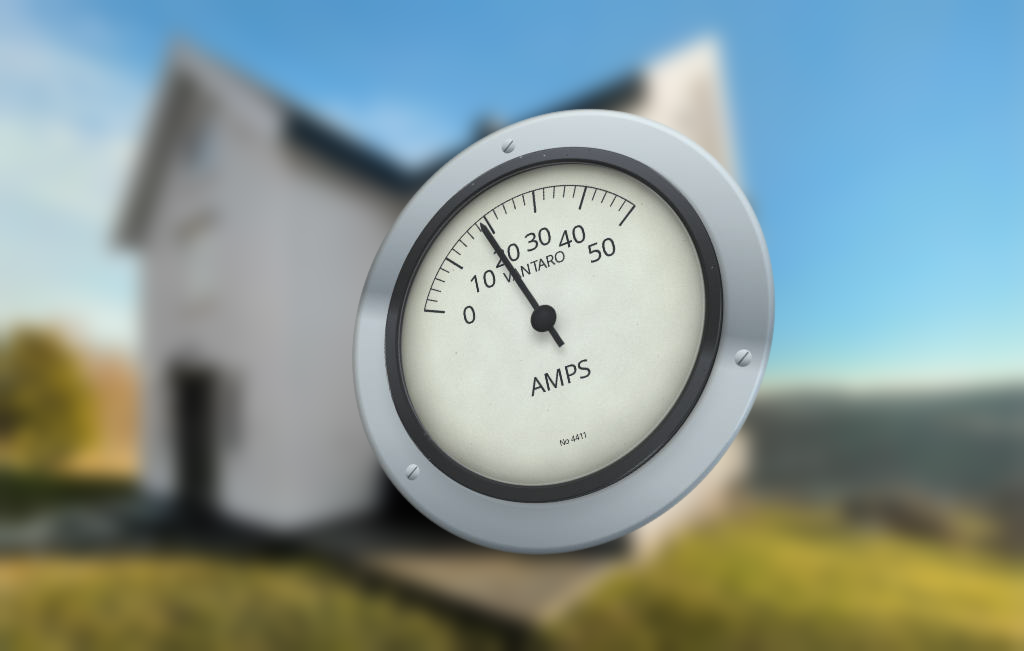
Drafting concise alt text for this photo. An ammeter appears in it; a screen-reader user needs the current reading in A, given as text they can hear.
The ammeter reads 19 A
